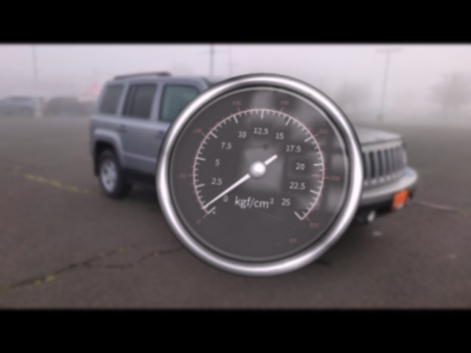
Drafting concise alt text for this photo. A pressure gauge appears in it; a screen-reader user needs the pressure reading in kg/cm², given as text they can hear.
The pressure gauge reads 0.5 kg/cm²
